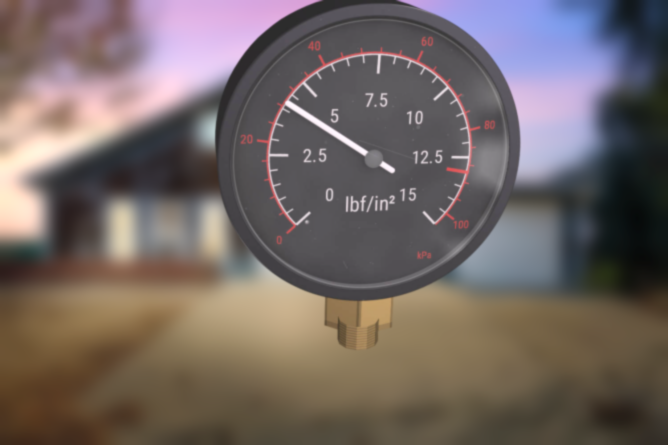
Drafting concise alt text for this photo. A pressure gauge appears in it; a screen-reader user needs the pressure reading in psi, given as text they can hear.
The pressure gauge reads 4.25 psi
